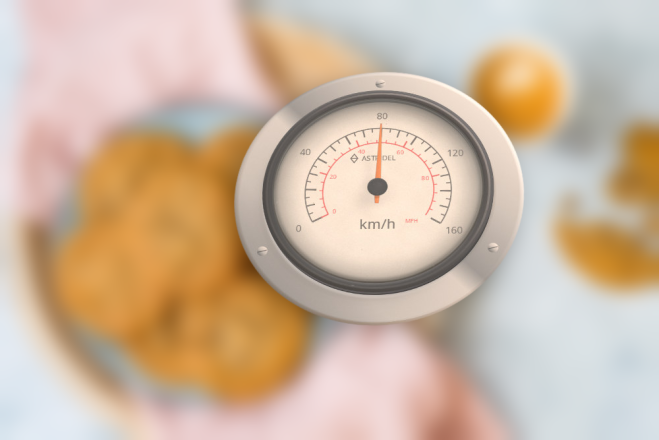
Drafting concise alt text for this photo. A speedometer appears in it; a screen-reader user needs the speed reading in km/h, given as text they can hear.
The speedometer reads 80 km/h
